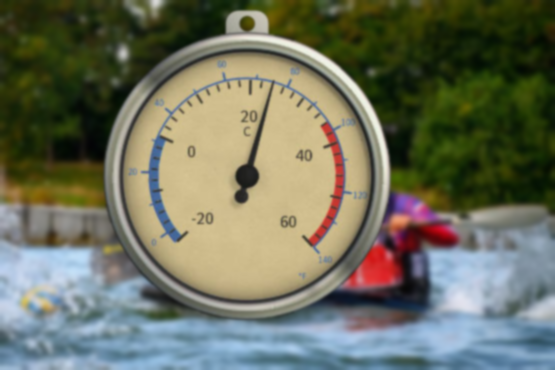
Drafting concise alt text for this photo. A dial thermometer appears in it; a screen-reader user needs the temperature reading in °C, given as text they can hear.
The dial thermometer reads 24 °C
